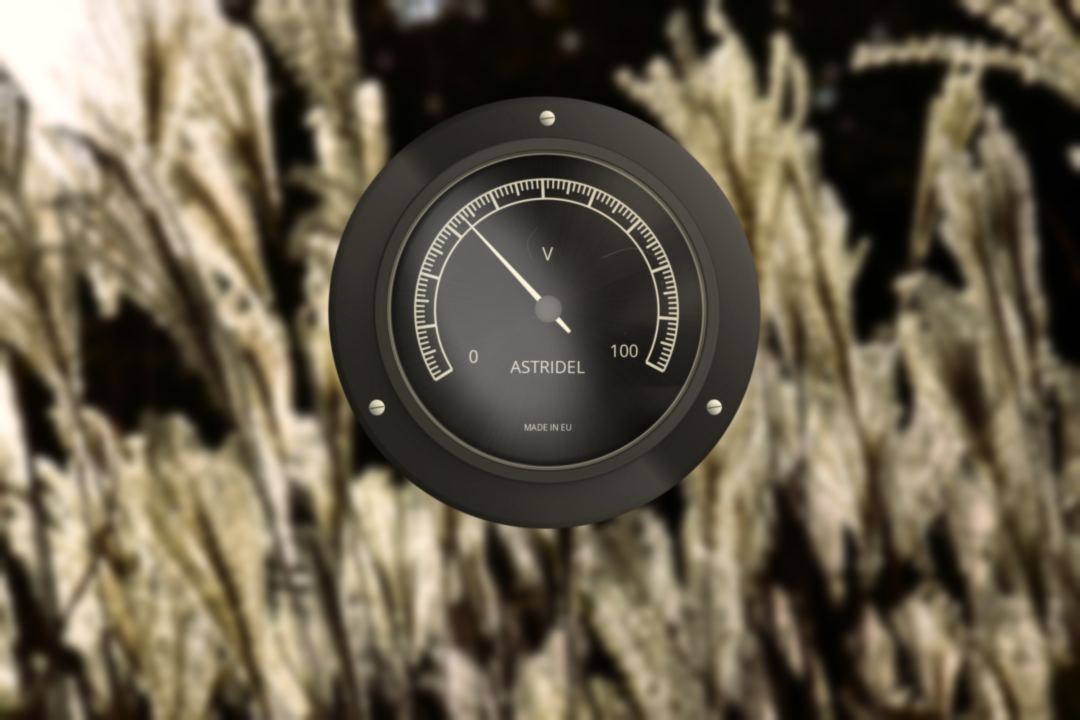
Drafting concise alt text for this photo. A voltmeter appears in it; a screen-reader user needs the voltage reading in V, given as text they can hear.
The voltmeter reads 33 V
